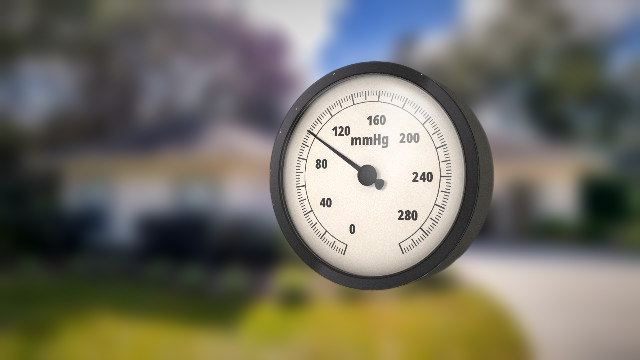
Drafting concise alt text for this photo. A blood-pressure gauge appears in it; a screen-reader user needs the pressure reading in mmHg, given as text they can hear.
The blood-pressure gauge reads 100 mmHg
